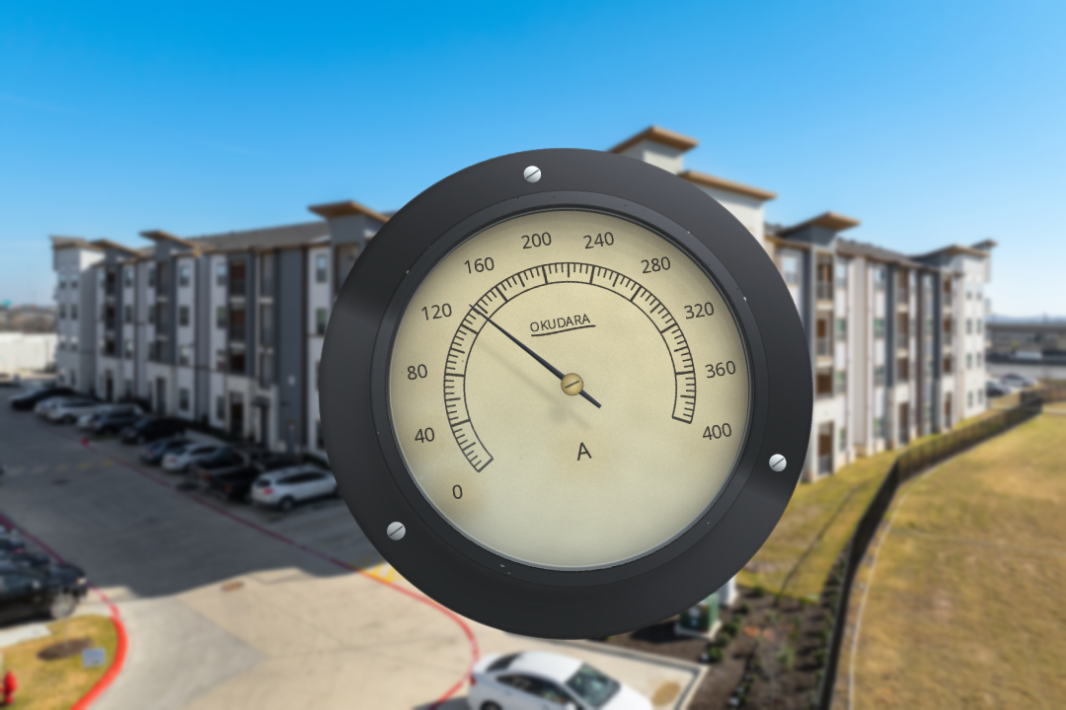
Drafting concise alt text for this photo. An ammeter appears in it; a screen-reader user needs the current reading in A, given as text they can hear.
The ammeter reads 135 A
